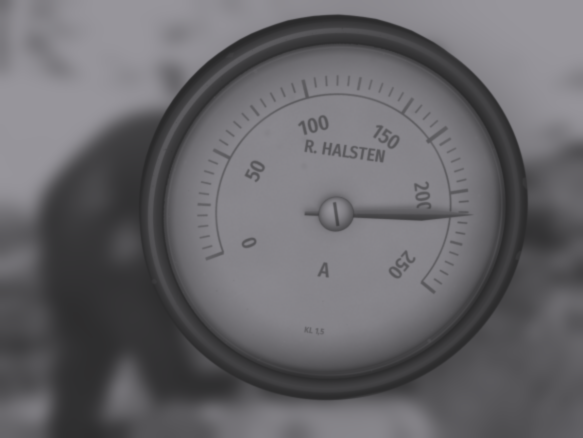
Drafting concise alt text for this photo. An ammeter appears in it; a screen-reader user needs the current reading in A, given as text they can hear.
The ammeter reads 210 A
